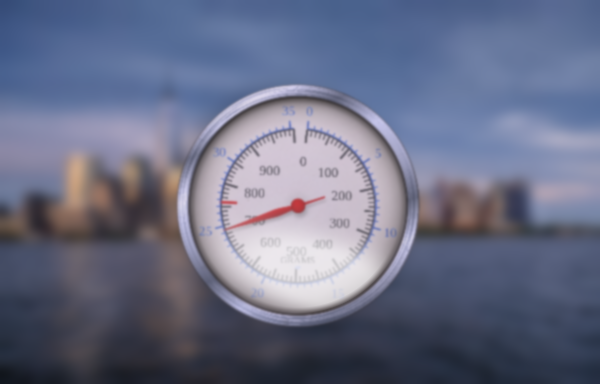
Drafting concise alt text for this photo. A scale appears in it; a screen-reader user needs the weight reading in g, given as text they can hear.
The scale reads 700 g
